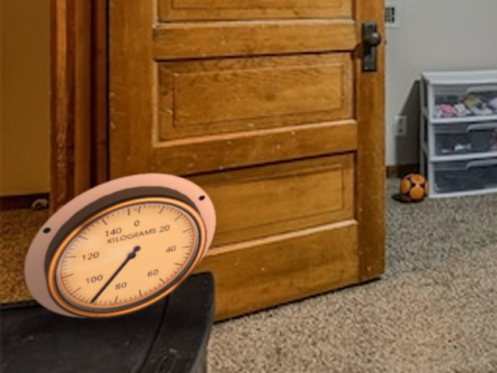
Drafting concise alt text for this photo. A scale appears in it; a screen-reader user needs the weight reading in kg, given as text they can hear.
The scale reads 90 kg
